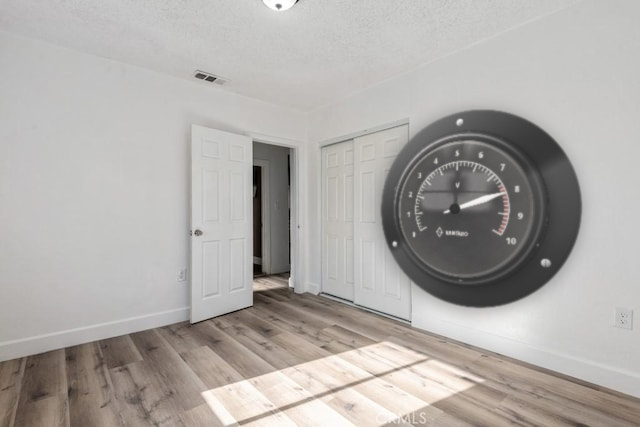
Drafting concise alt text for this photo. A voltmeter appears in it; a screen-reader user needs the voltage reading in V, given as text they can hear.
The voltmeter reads 8 V
